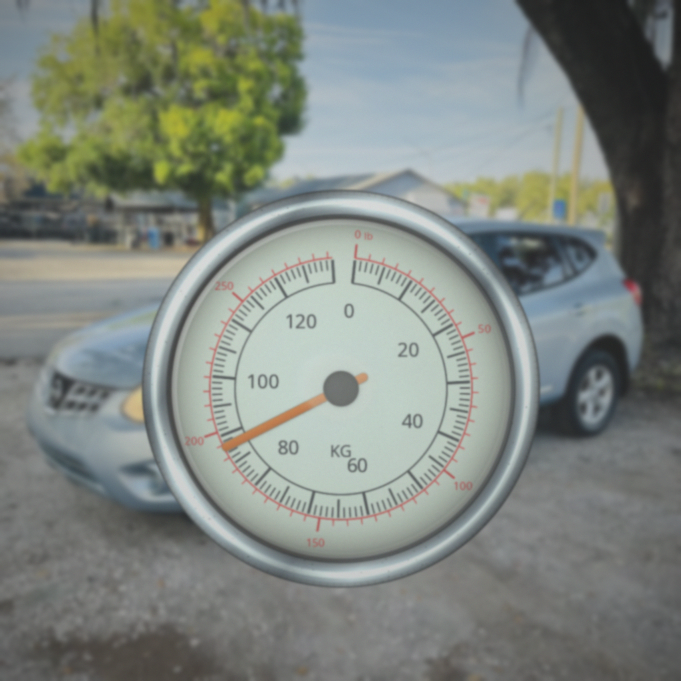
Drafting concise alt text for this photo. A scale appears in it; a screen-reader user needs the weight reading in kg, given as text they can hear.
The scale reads 88 kg
